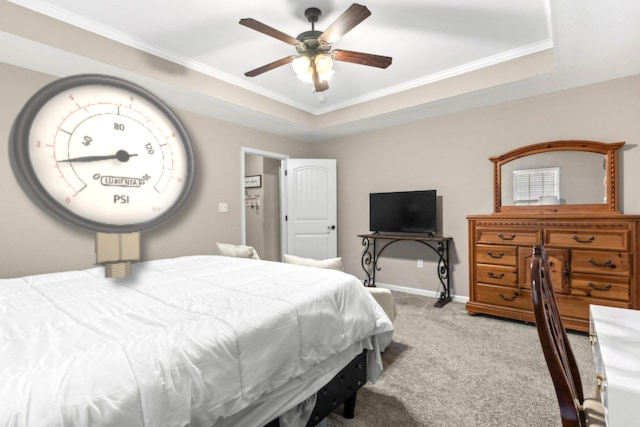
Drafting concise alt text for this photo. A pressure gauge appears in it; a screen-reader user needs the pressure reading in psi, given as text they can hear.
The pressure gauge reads 20 psi
